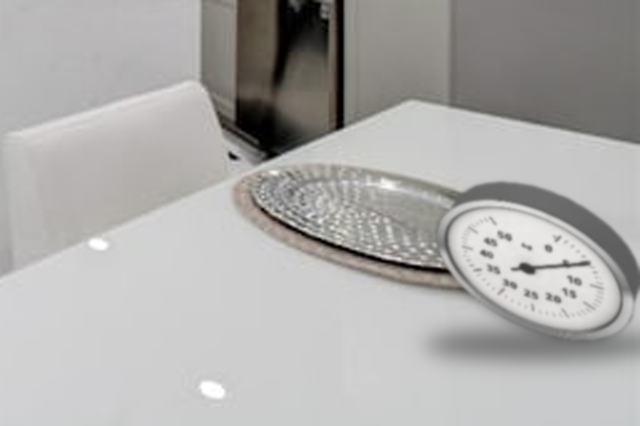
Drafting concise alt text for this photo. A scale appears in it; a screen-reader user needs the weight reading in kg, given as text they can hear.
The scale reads 5 kg
